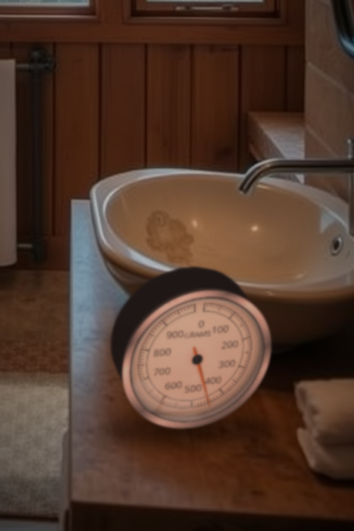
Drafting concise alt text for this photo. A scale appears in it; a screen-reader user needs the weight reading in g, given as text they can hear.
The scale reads 450 g
